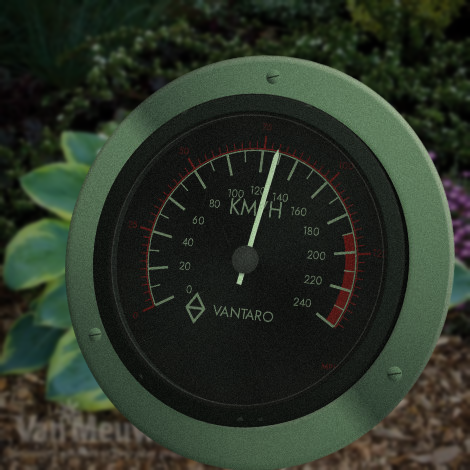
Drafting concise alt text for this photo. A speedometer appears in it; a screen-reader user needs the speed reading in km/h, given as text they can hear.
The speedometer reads 130 km/h
